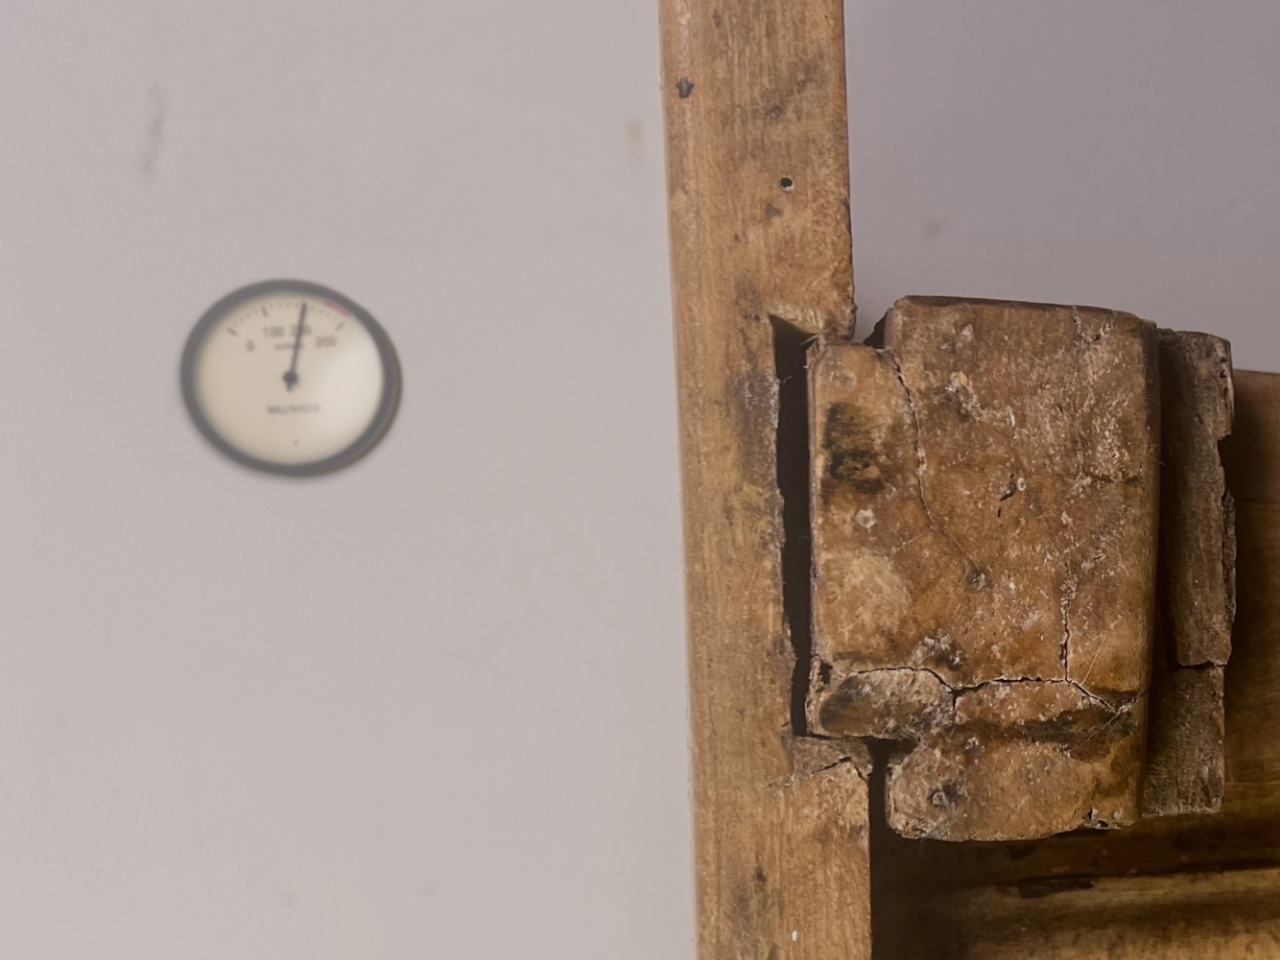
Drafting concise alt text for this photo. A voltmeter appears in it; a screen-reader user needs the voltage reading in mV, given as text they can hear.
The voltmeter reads 200 mV
